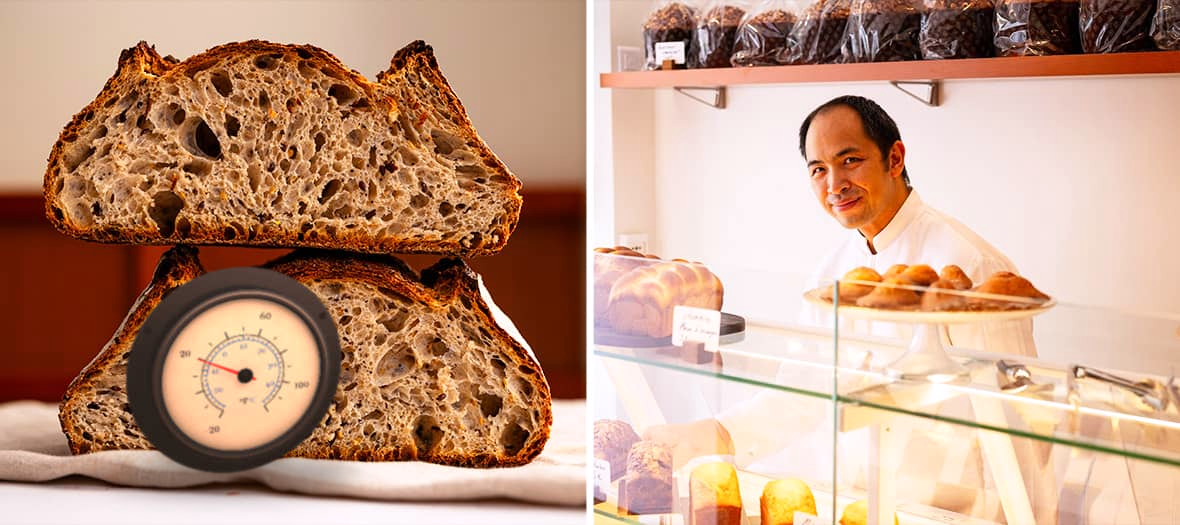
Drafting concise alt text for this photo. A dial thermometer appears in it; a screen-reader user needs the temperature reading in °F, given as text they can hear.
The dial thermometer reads 20 °F
